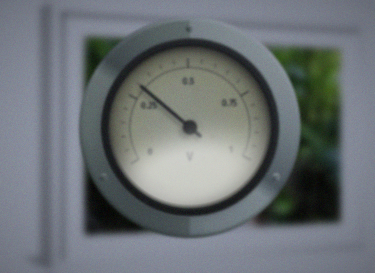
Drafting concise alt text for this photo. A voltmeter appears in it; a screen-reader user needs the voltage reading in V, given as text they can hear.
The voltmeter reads 0.3 V
